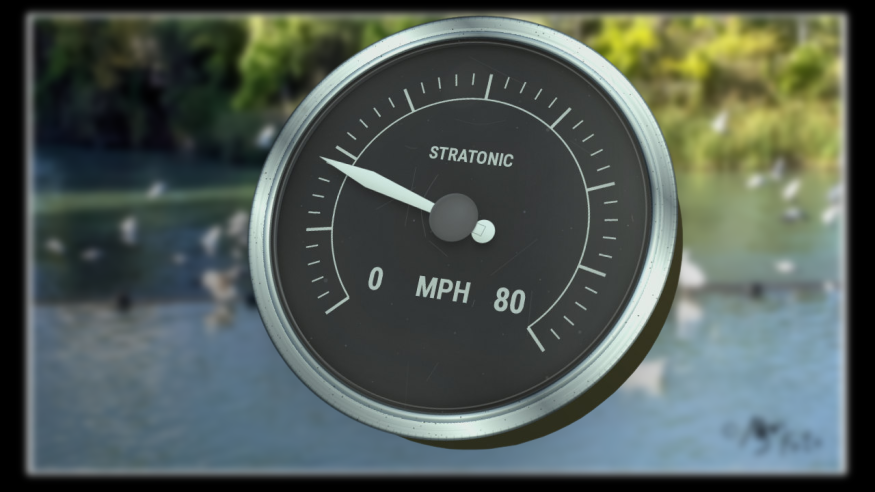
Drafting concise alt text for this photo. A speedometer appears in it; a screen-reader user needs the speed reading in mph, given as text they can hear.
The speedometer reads 18 mph
